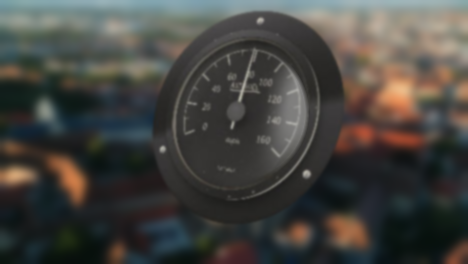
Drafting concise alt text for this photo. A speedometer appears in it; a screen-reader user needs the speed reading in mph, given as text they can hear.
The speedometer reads 80 mph
